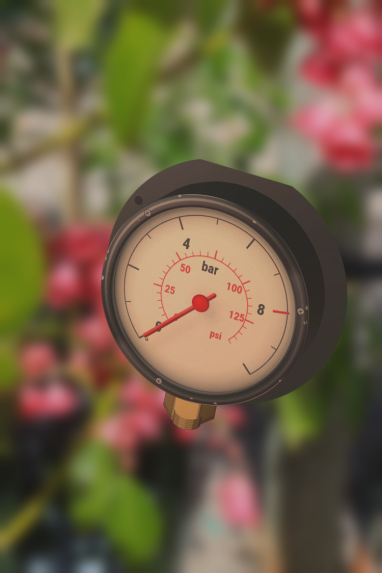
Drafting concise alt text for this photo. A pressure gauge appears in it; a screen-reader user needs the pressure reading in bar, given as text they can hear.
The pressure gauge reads 0 bar
